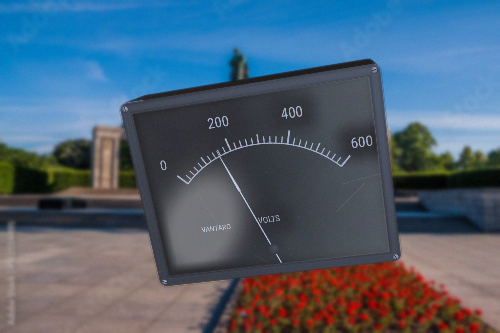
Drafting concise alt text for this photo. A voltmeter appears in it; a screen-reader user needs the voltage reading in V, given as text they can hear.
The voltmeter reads 160 V
